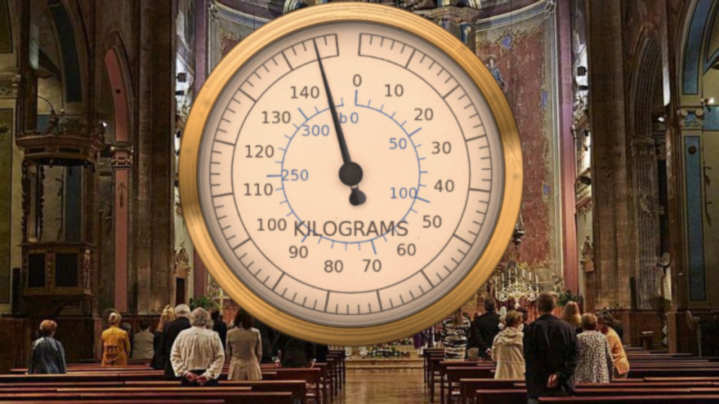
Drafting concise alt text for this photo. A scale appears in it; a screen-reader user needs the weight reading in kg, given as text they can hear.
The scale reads 146 kg
